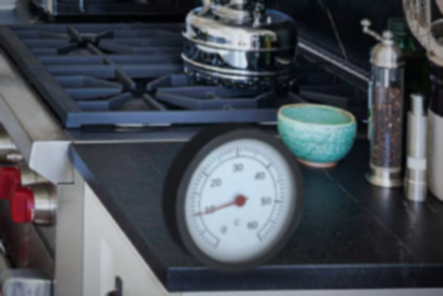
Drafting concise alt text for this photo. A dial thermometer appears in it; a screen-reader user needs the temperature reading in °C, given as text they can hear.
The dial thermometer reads 10 °C
